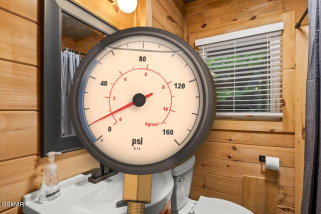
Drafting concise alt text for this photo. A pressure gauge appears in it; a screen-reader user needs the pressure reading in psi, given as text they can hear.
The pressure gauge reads 10 psi
